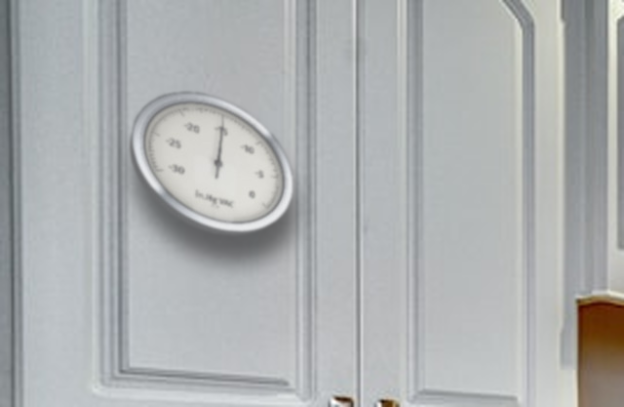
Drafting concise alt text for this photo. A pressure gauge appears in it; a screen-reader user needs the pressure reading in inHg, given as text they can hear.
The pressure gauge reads -15 inHg
